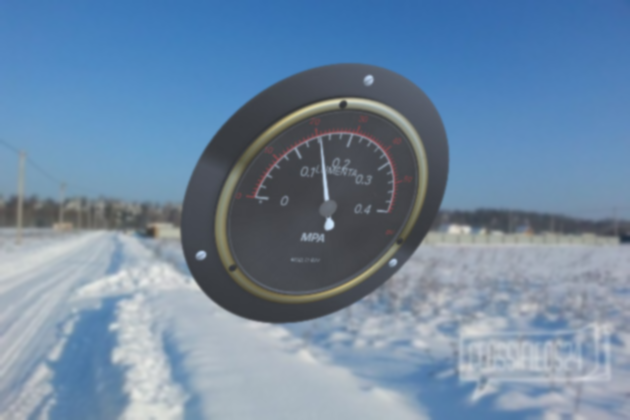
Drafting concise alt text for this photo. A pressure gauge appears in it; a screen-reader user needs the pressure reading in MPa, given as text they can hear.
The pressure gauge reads 0.14 MPa
